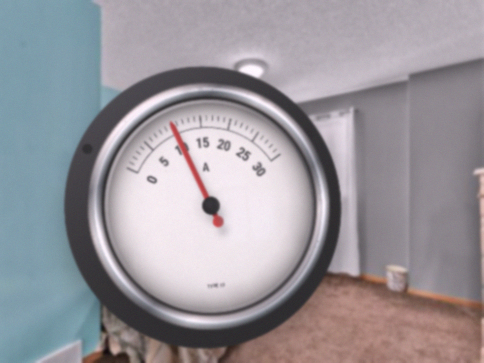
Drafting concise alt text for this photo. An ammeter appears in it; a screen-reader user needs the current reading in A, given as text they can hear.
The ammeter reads 10 A
